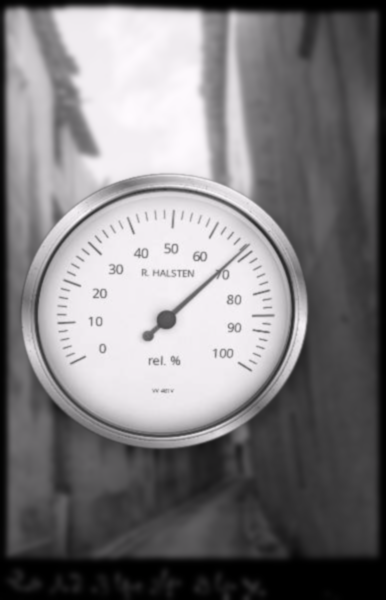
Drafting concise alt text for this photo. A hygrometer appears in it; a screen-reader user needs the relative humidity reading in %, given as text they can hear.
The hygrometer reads 68 %
